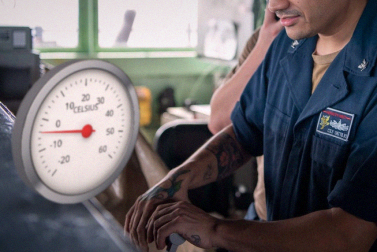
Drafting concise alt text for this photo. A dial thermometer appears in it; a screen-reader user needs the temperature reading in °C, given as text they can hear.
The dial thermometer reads -4 °C
